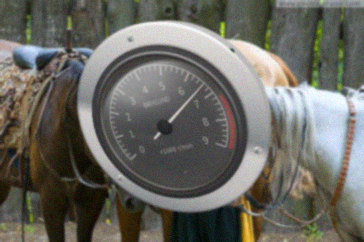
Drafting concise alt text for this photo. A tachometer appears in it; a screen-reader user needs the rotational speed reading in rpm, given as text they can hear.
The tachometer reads 6600 rpm
